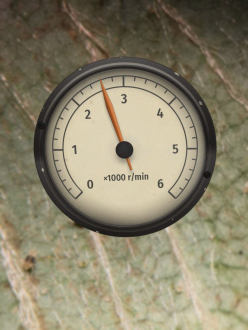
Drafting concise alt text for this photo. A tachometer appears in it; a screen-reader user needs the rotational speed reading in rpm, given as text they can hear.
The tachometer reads 2600 rpm
